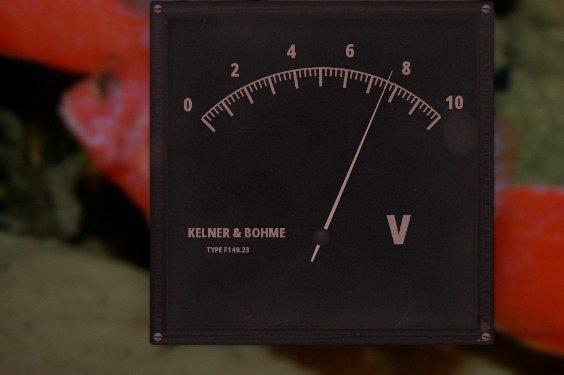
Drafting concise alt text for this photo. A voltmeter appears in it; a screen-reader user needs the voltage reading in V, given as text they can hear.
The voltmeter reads 7.6 V
